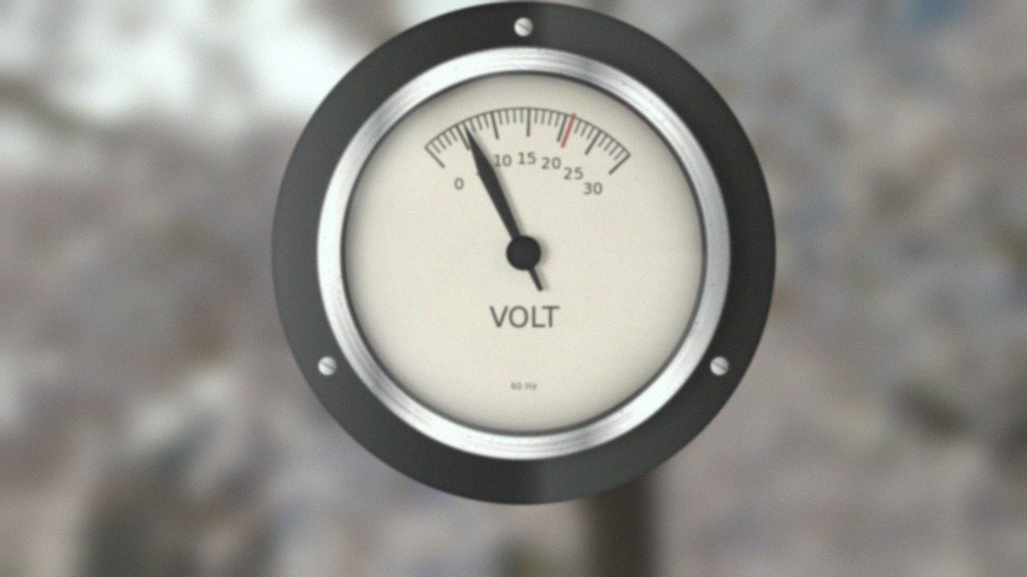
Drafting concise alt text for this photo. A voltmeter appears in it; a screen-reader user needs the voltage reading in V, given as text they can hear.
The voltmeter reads 6 V
